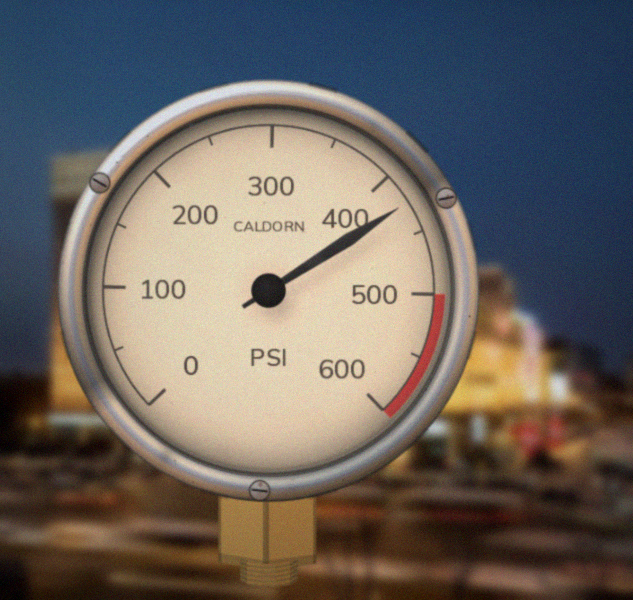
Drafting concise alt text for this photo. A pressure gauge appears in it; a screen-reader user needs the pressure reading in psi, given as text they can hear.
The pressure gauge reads 425 psi
